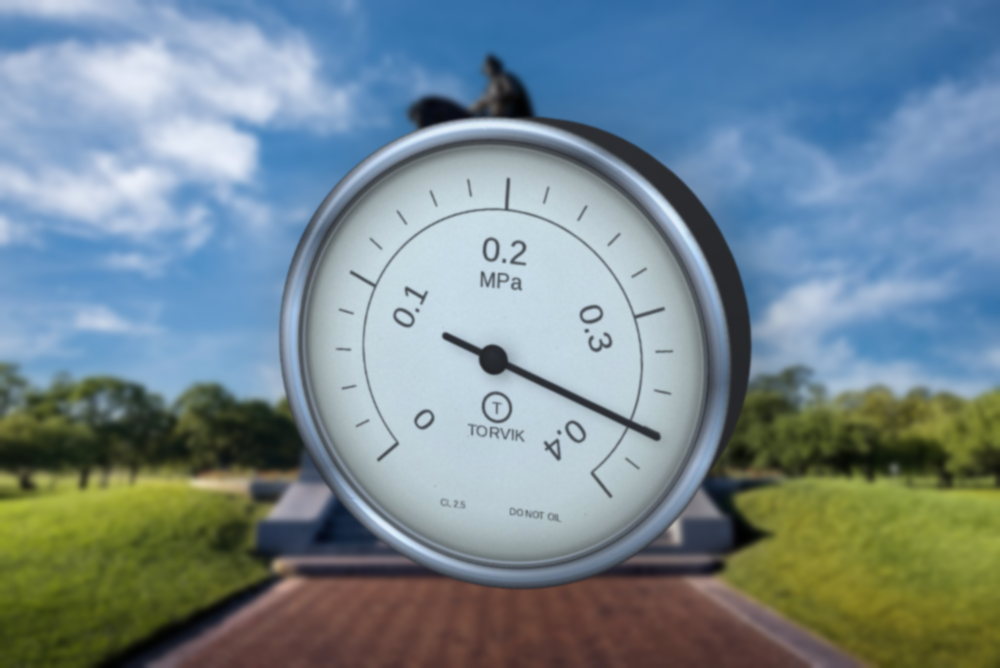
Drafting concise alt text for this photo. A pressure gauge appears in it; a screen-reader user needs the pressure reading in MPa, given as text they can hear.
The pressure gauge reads 0.36 MPa
